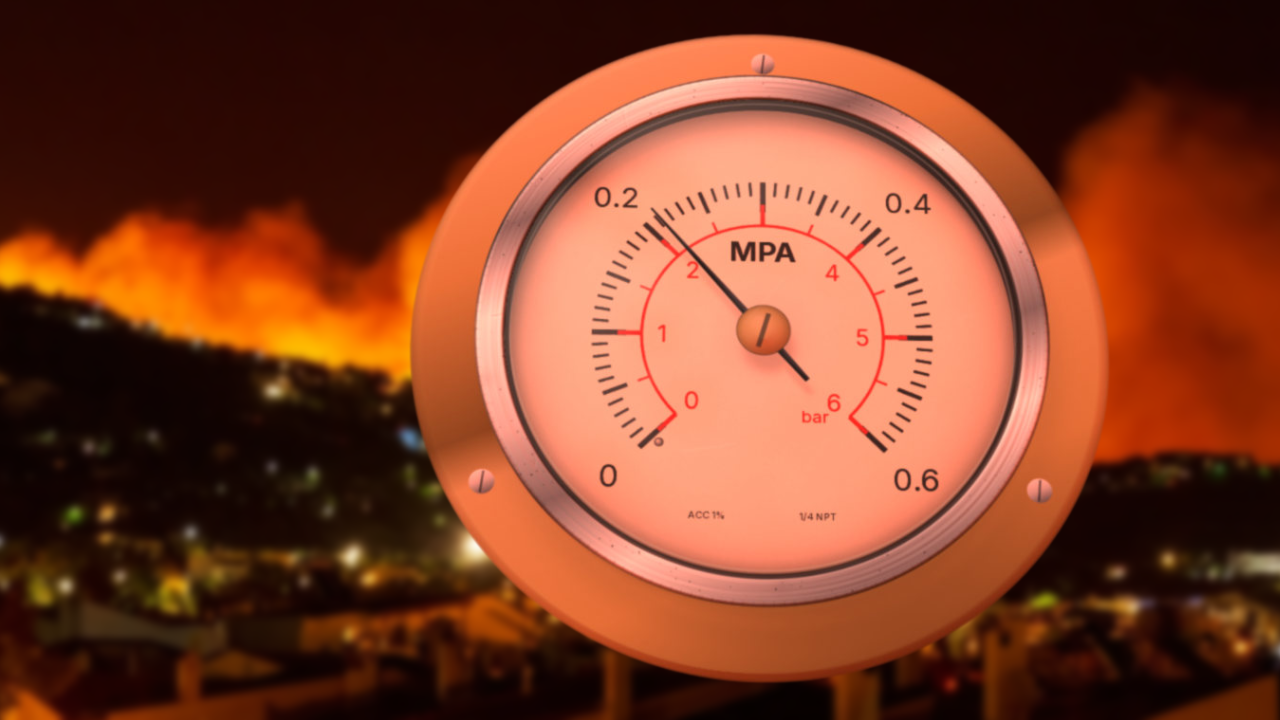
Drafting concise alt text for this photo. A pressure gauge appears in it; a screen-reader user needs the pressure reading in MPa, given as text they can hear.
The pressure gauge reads 0.21 MPa
